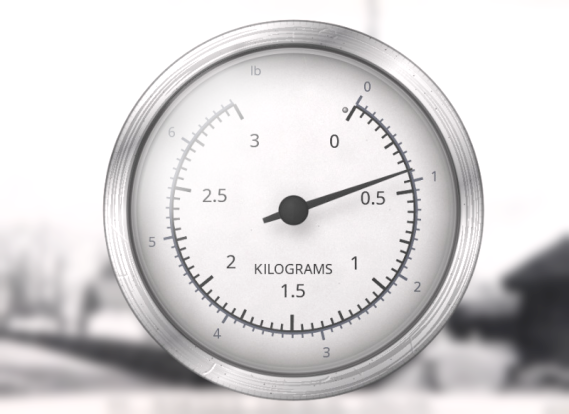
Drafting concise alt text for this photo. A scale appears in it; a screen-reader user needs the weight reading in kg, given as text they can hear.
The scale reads 0.4 kg
